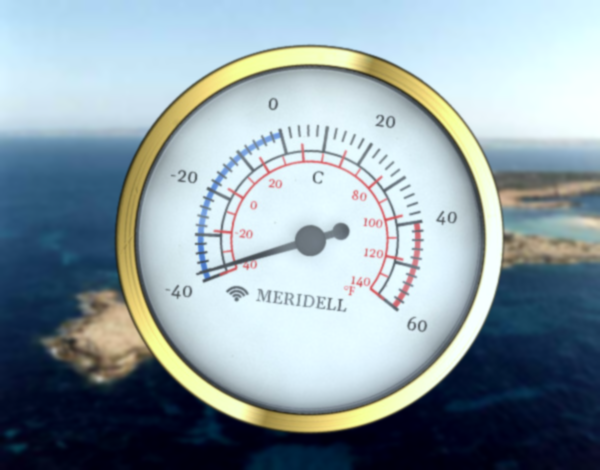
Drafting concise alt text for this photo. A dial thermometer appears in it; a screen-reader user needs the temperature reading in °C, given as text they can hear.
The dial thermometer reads -38 °C
